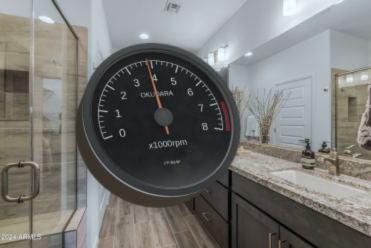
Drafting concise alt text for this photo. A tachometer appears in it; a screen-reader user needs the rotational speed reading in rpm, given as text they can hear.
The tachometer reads 3800 rpm
